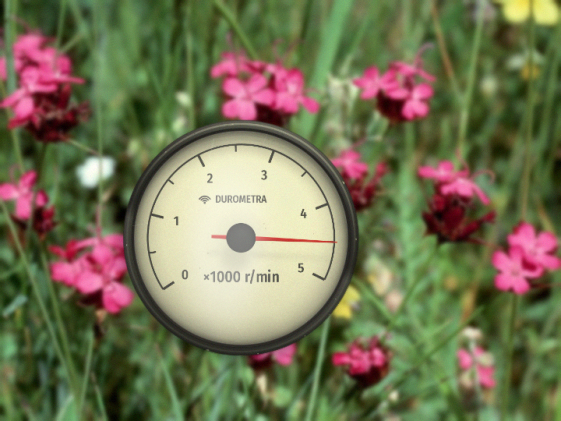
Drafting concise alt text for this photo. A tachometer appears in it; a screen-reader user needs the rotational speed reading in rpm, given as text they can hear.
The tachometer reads 4500 rpm
